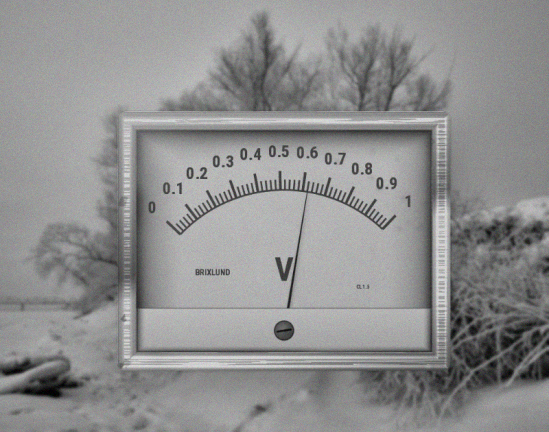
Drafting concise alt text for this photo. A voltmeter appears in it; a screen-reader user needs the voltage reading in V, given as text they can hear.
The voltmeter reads 0.62 V
